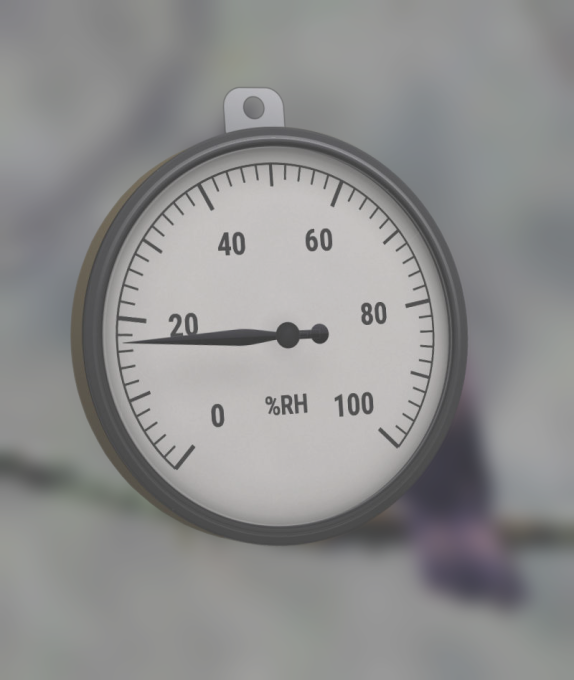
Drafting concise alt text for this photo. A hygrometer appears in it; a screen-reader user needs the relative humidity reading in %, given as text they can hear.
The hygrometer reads 17 %
